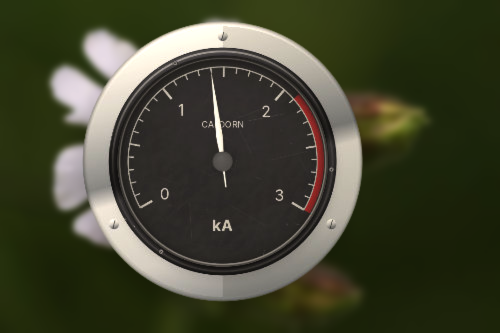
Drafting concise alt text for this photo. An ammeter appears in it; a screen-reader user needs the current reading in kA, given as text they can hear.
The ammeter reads 1.4 kA
